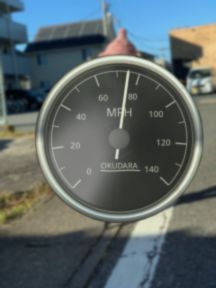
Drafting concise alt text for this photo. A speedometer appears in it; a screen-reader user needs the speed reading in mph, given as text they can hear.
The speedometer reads 75 mph
